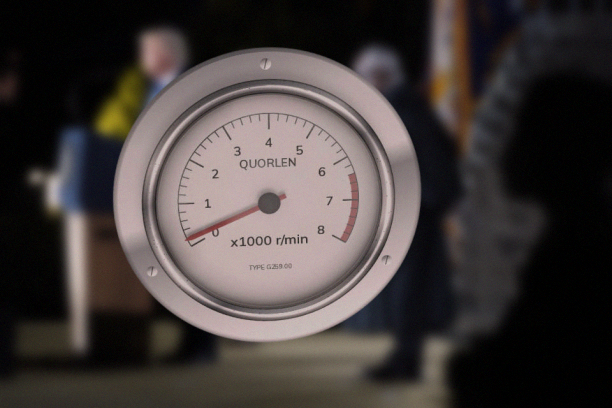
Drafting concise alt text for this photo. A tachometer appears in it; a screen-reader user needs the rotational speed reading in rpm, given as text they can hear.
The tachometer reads 200 rpm
